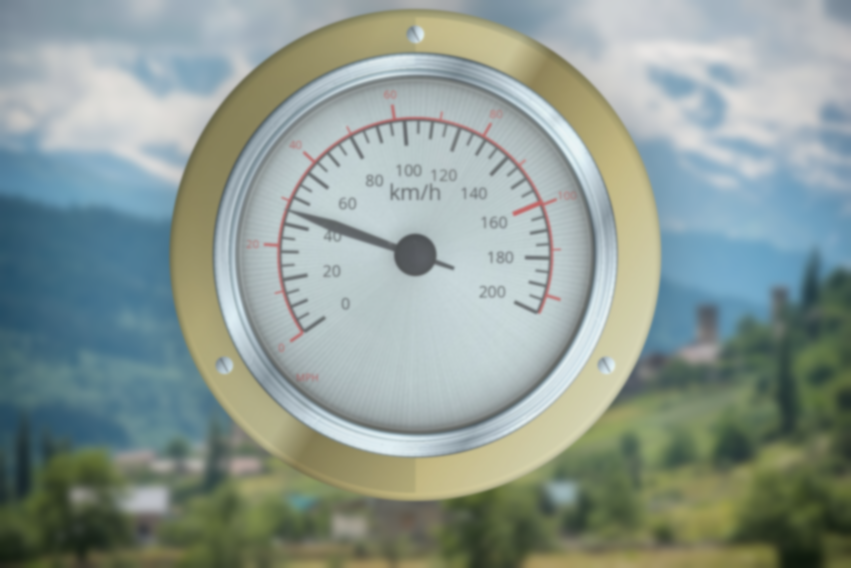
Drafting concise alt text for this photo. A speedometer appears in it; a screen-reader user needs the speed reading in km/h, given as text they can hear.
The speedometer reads 45 km/h
